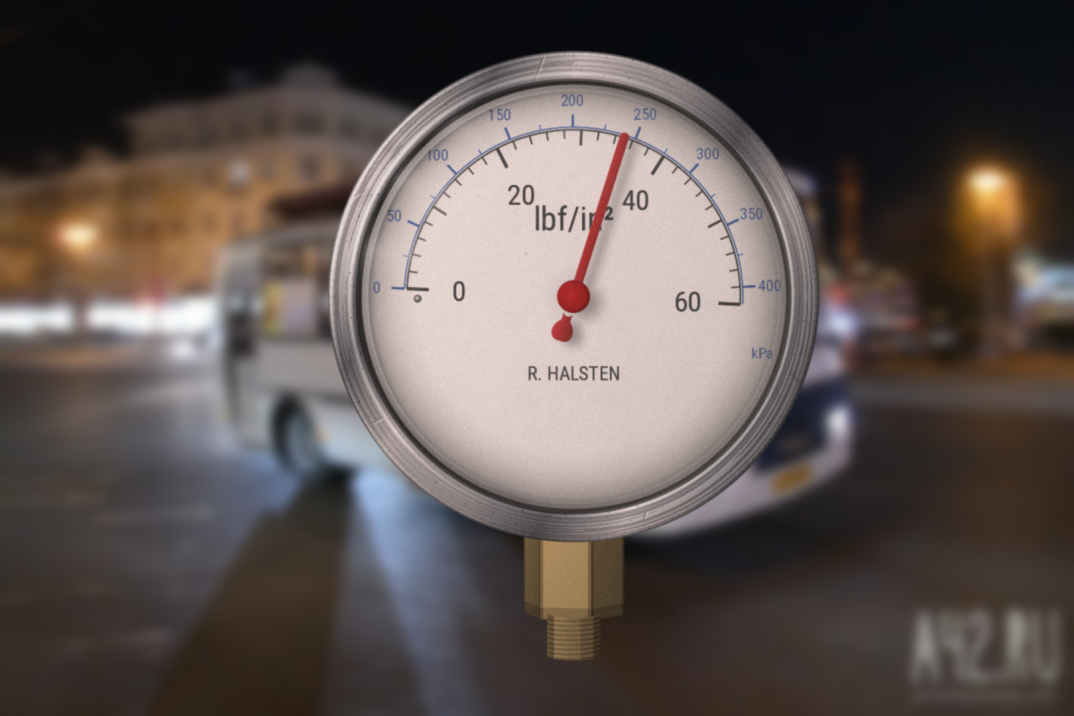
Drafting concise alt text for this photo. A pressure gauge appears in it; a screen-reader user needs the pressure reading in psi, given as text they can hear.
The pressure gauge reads 35 psi
